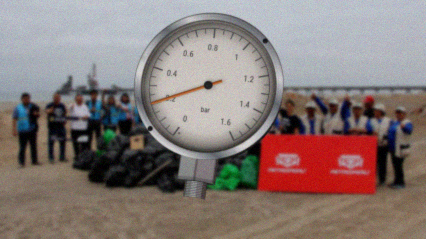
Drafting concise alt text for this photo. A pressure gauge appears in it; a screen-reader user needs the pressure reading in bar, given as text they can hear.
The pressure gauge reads 0.2 bar
